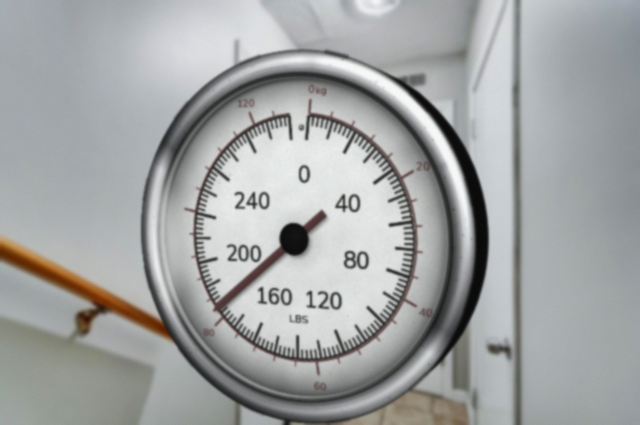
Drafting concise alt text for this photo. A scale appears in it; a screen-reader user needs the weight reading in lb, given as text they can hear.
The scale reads 180 lb
